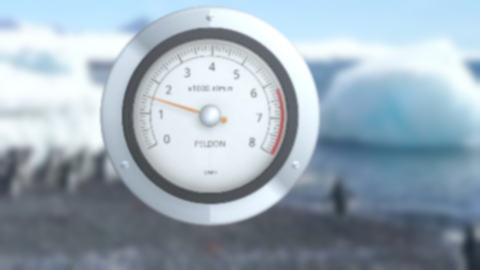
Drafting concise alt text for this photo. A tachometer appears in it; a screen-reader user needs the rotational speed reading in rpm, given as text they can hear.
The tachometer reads 1500 rpm
